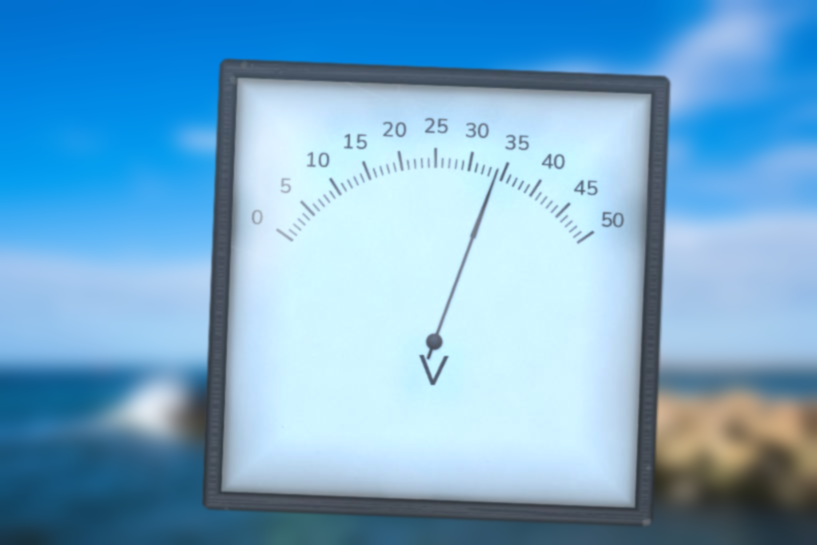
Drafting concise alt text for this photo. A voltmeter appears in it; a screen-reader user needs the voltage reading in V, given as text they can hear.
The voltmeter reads 34 V
